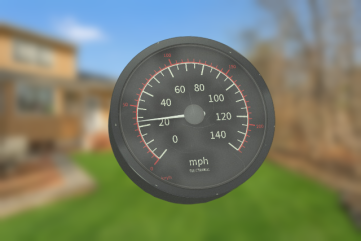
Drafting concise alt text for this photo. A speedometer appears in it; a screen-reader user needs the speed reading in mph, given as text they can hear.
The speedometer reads 22.5 mph
